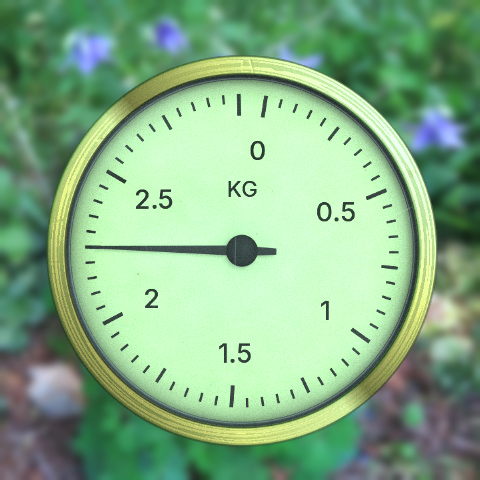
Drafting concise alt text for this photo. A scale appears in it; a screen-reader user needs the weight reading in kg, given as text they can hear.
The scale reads 2.25 kg
